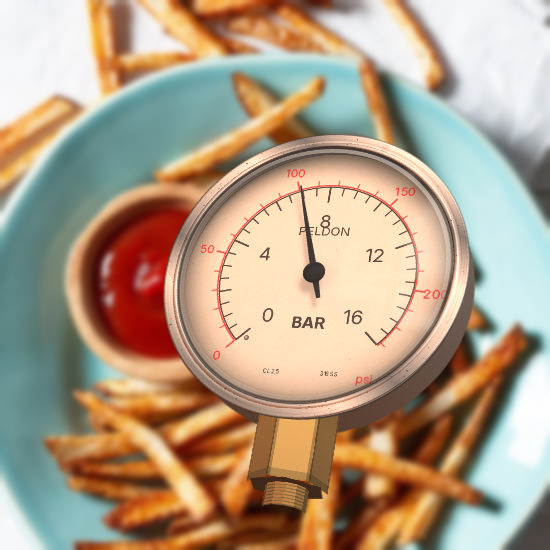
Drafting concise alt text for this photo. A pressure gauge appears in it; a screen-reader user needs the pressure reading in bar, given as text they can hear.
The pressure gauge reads 7 bar
